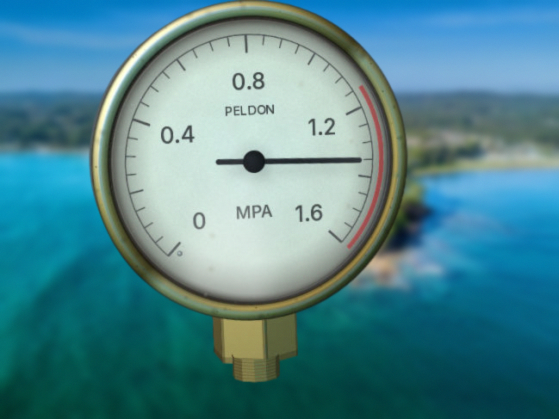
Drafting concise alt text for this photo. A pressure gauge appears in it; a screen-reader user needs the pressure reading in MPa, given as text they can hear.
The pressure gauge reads 1.35 MPa
